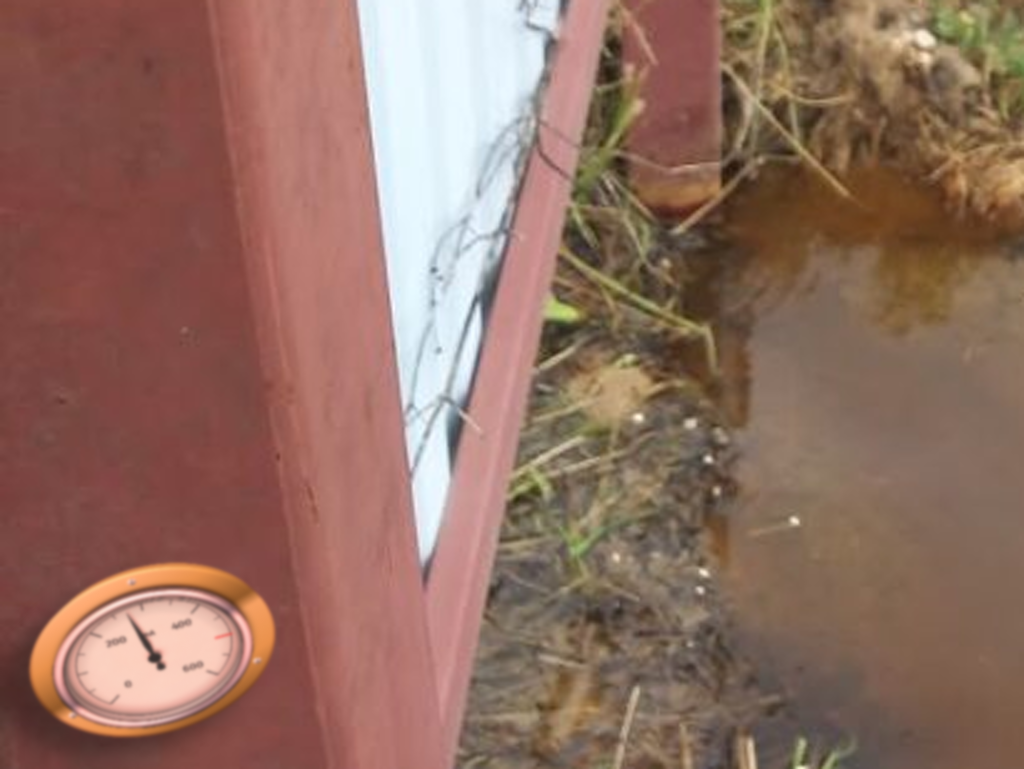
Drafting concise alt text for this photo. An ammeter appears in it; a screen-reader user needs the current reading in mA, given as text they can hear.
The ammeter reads 275 mA
